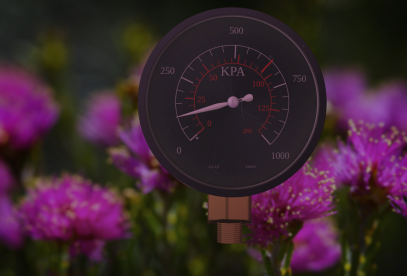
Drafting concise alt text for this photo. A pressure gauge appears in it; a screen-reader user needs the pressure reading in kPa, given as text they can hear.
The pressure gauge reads 100 kPa
